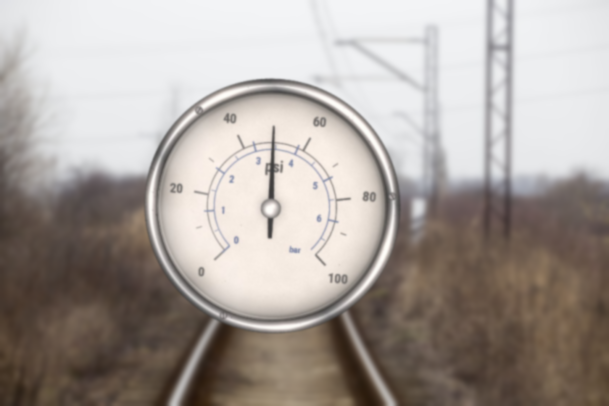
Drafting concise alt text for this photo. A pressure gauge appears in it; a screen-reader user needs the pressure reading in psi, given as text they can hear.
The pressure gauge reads 50 psi
